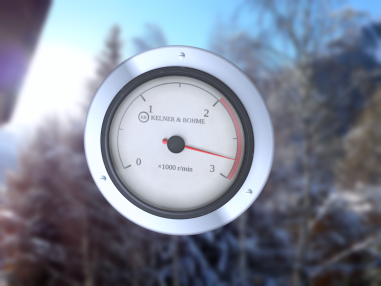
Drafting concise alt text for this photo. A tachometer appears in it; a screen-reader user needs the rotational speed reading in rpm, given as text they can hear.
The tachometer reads 2750 rpm
